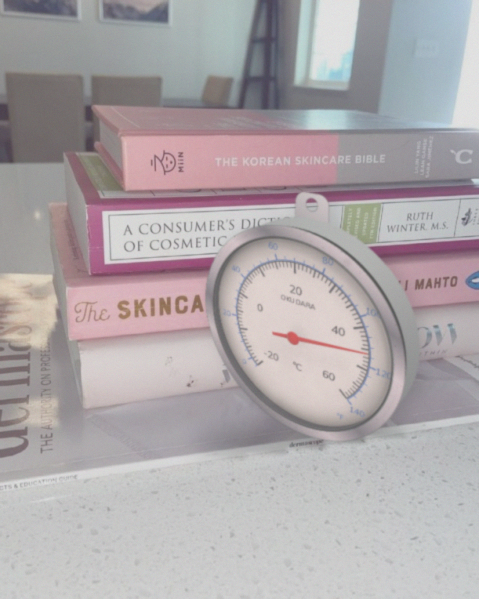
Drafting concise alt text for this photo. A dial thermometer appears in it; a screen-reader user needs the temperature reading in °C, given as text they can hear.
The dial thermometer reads 45 °C
